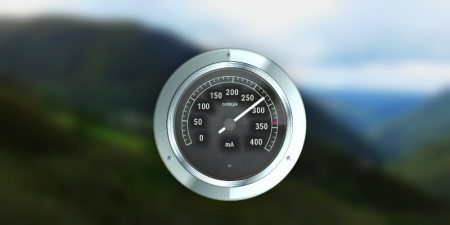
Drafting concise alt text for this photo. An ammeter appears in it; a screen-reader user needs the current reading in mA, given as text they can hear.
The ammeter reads 280 mA
